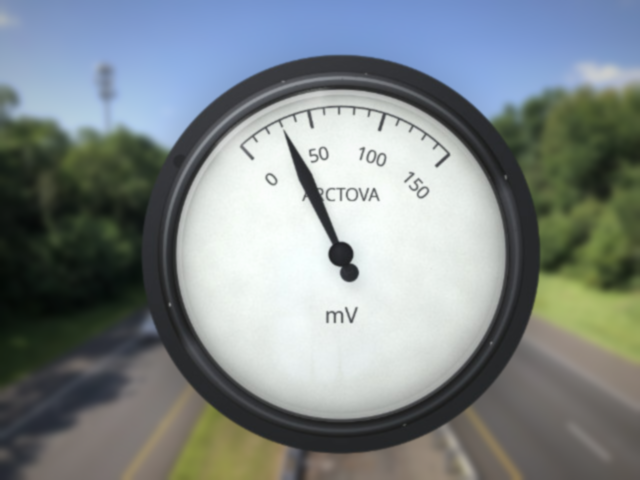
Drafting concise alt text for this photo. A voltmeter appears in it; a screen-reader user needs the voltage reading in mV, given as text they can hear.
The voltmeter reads 30 mV
